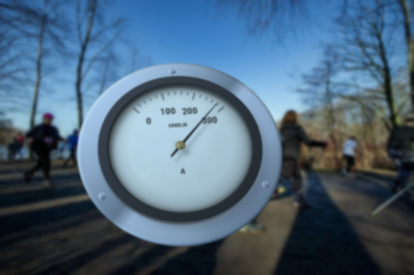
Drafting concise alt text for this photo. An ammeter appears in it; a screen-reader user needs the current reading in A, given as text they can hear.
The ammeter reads 280 A
